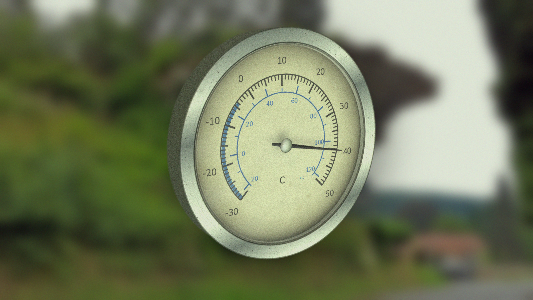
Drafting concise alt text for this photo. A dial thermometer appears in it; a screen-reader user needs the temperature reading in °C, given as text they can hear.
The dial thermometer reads 40 °C
